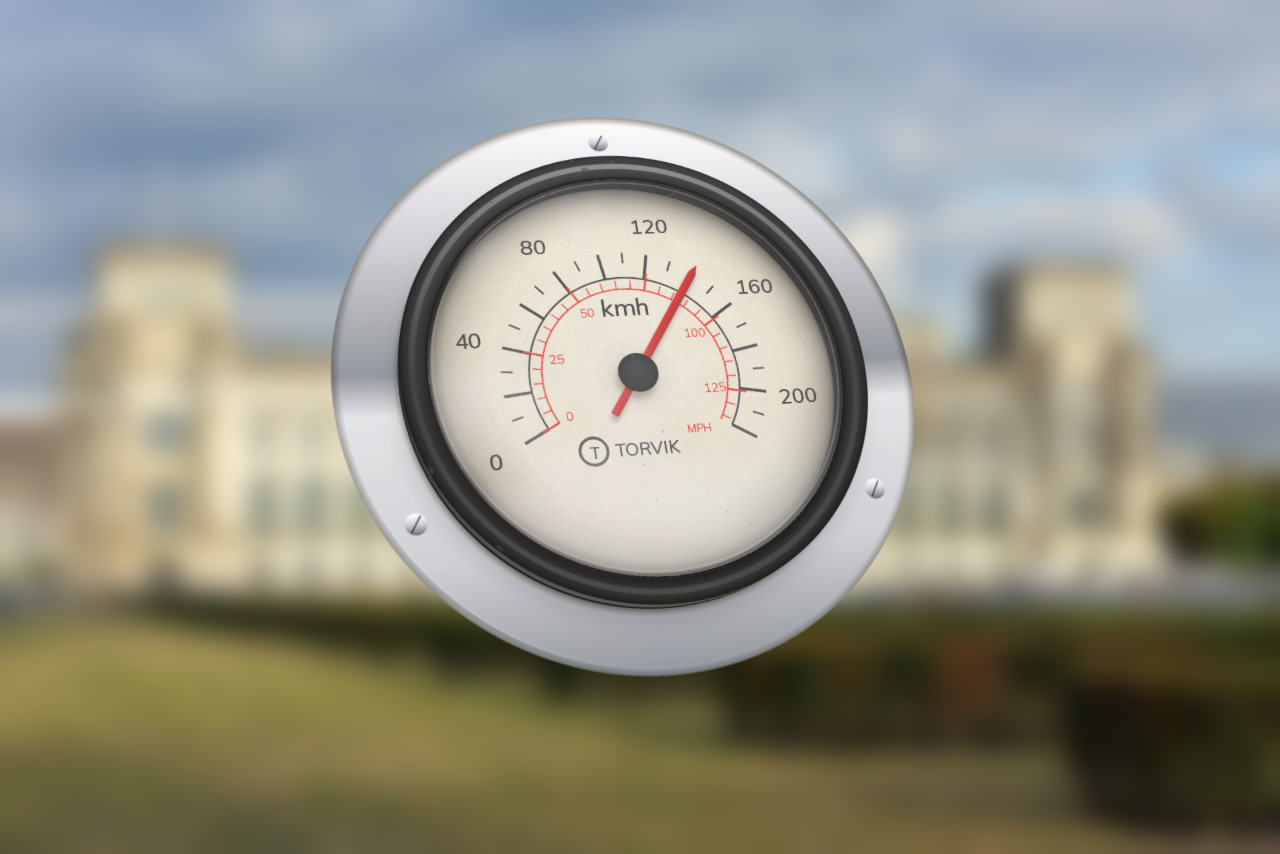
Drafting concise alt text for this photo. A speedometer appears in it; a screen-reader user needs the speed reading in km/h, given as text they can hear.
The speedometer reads 140 km/h
